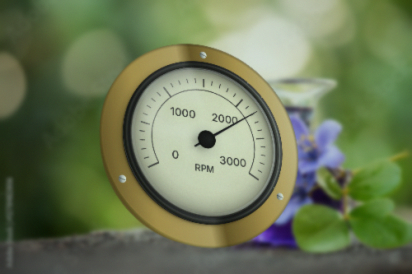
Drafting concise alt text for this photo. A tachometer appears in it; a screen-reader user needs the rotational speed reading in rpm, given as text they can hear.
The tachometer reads 2200 rpm
